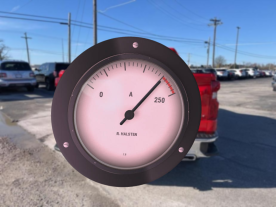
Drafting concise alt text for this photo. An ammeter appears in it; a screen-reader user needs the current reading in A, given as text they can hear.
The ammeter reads 200 A
